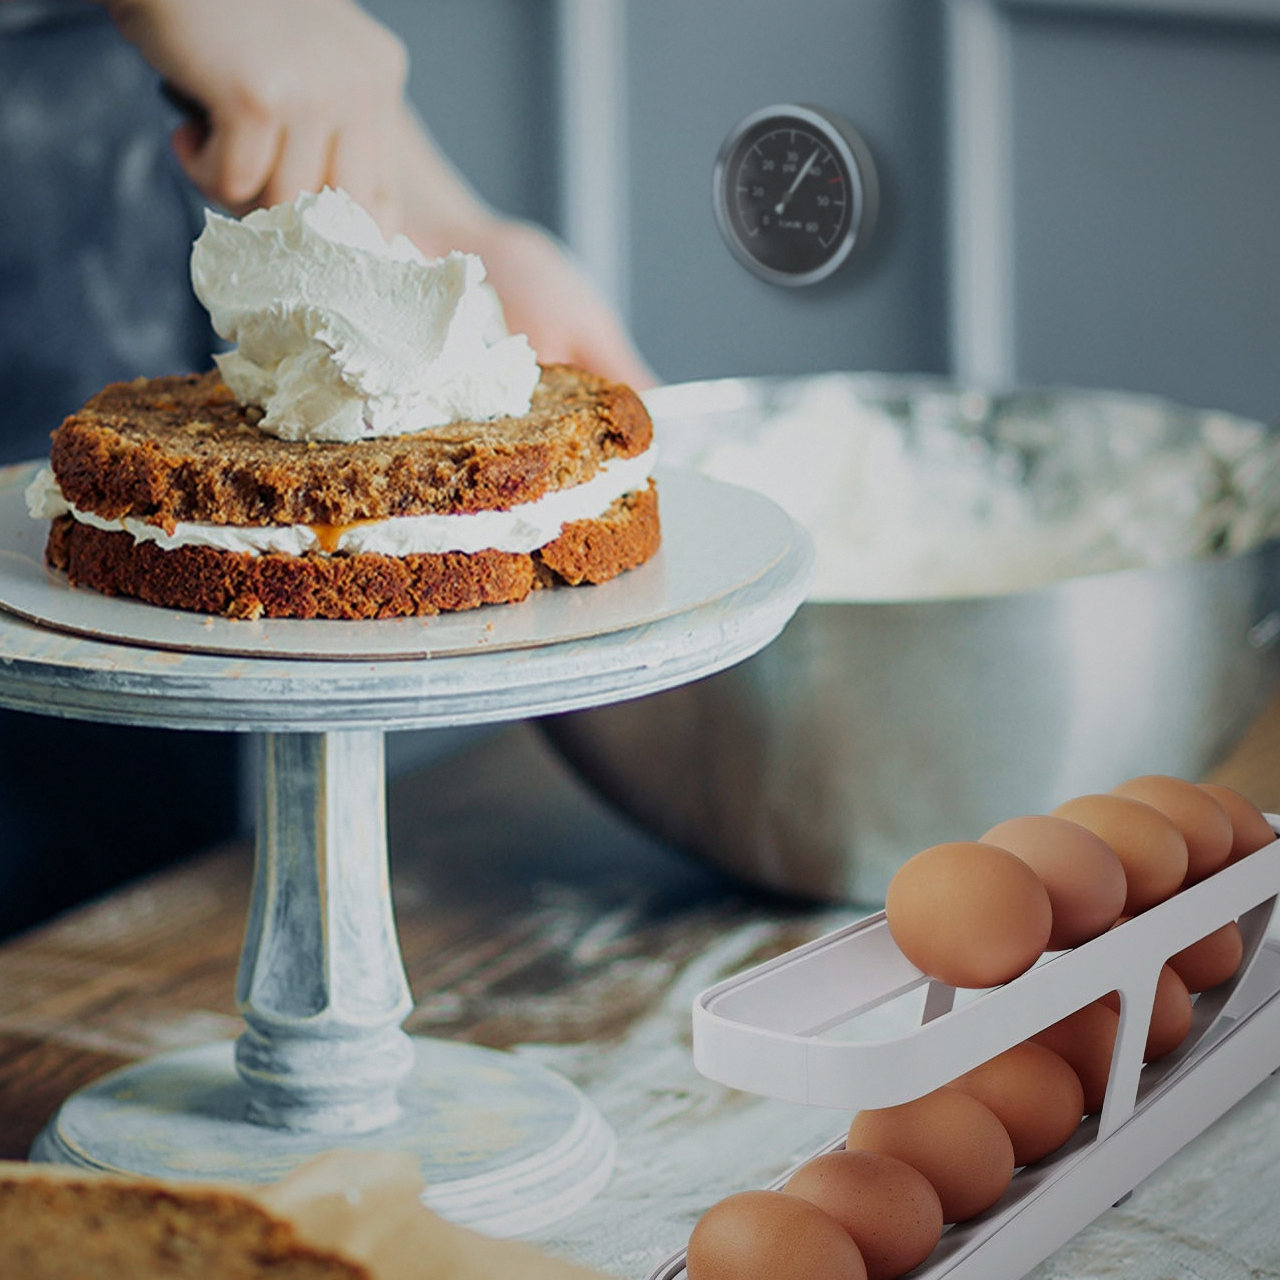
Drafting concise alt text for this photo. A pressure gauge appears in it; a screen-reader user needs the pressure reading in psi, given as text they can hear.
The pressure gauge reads 37.5 psi
